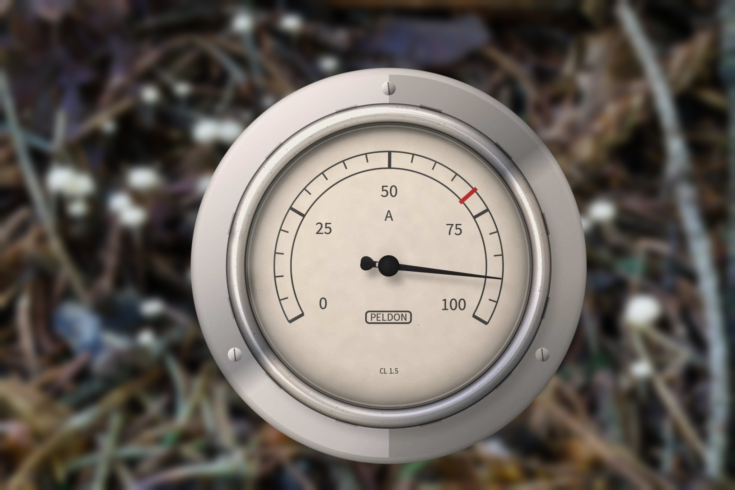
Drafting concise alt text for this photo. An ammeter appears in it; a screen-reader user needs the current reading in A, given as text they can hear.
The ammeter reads 90 A
